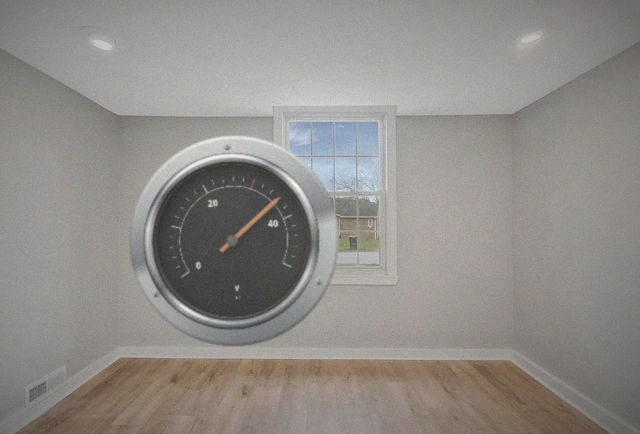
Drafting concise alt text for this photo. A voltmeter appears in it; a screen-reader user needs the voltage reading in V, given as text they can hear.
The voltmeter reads 36 V
